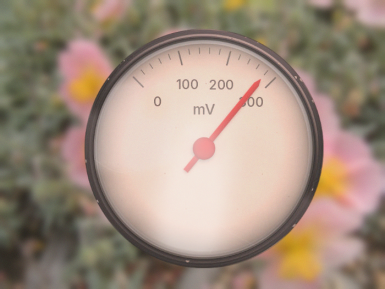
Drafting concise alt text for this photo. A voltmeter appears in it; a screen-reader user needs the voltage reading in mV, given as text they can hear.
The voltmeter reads 280 mV
